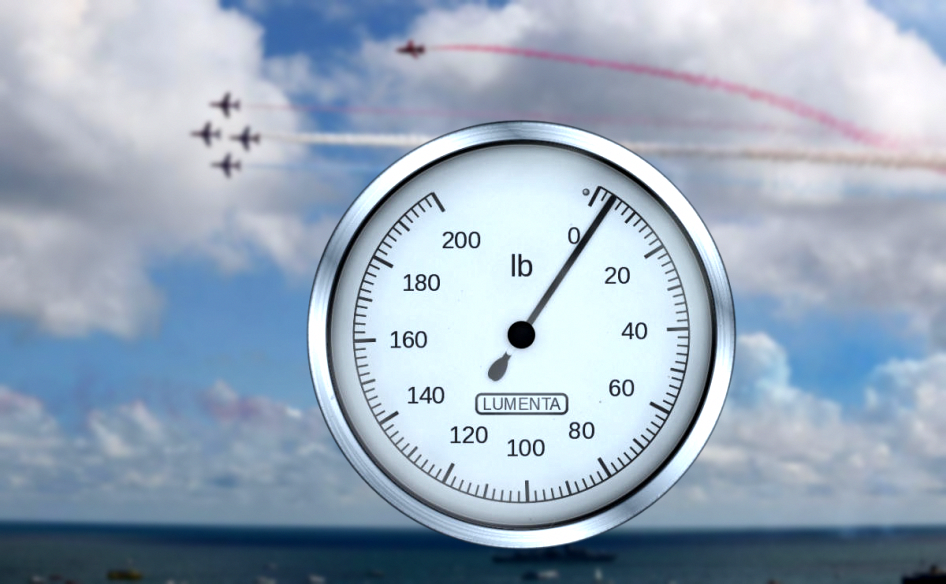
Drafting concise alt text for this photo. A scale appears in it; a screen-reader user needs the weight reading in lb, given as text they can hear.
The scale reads 4 lb
